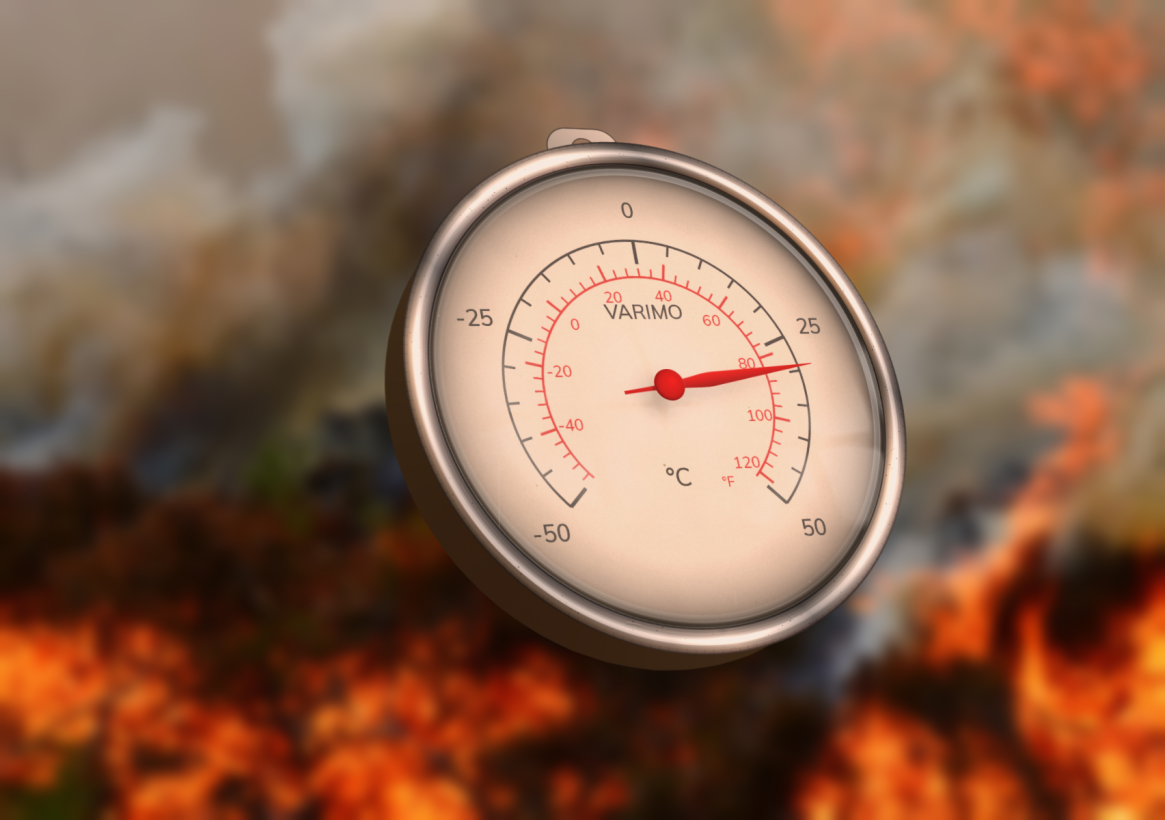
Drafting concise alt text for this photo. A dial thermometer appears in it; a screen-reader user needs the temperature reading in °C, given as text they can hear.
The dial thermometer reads 30 °C
